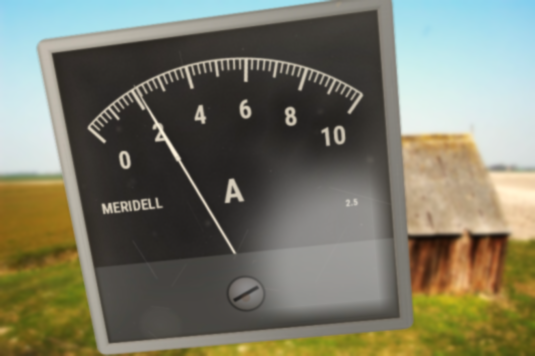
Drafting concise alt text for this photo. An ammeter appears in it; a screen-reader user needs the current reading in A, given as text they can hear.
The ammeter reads 2.2 A
